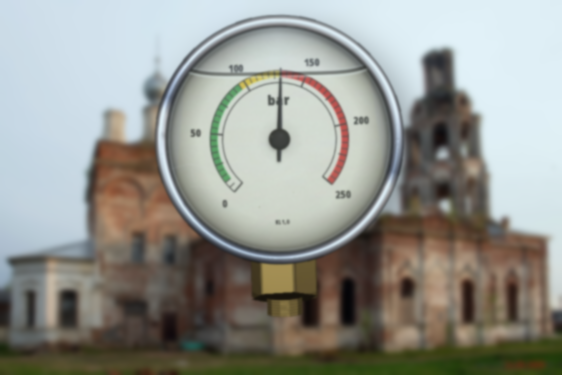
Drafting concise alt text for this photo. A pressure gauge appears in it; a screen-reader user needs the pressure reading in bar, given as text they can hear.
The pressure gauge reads 130 bar
